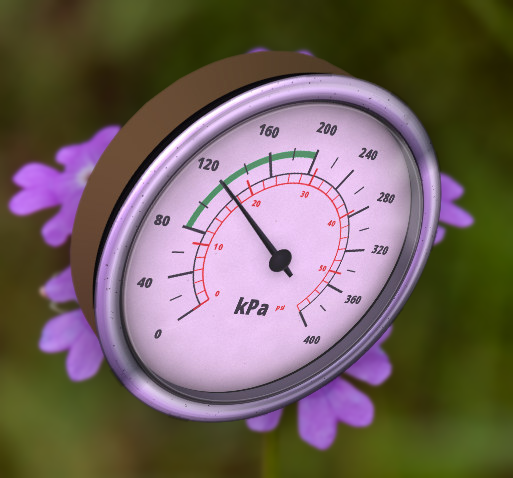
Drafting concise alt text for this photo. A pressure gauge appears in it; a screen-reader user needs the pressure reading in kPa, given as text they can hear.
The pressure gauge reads 120 kPa
